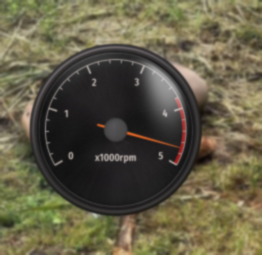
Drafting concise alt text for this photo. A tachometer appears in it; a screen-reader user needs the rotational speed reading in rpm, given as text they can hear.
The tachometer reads 4700 rpm
